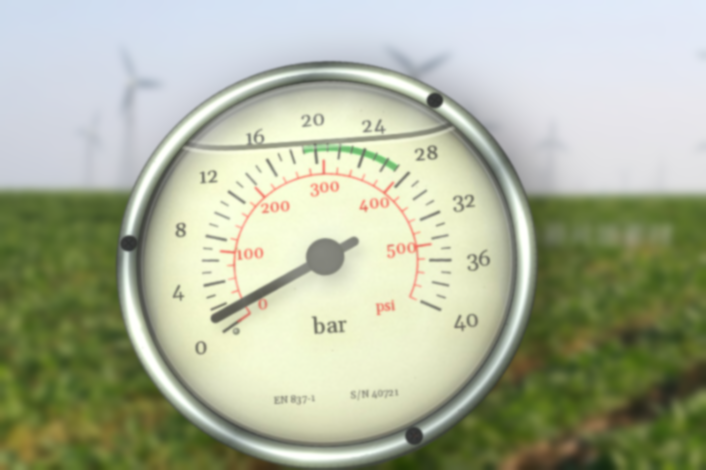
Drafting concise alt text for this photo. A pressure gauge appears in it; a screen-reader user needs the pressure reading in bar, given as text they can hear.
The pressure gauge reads 1 bar
